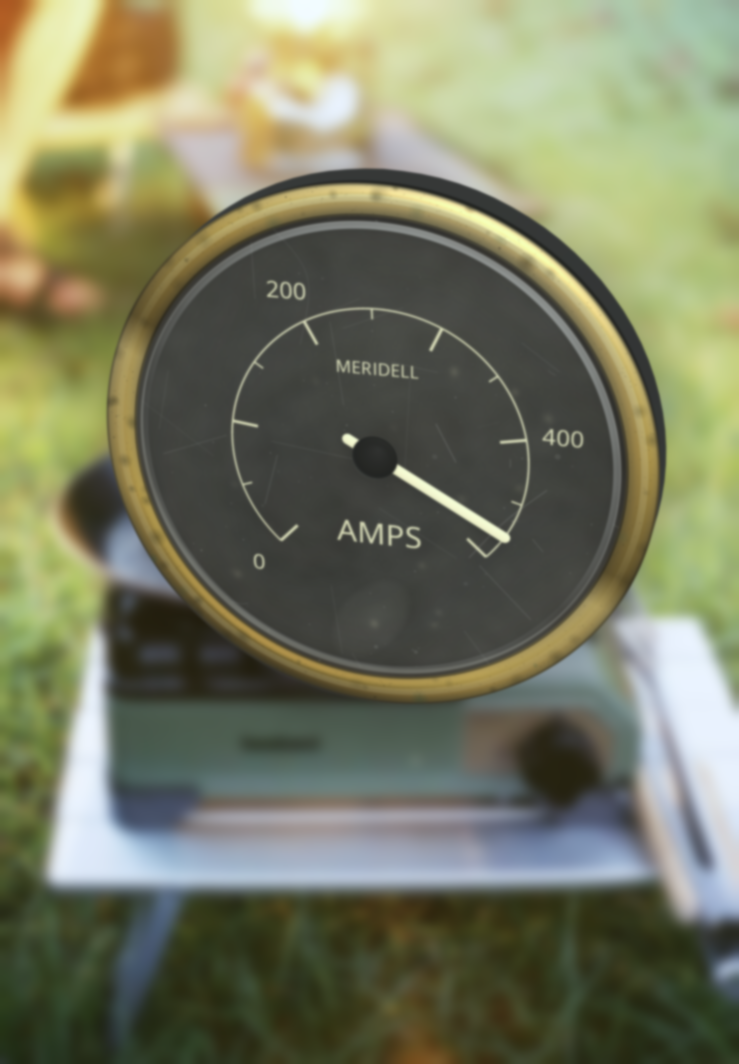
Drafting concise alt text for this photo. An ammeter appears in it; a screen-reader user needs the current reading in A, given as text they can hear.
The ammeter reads 475 A
